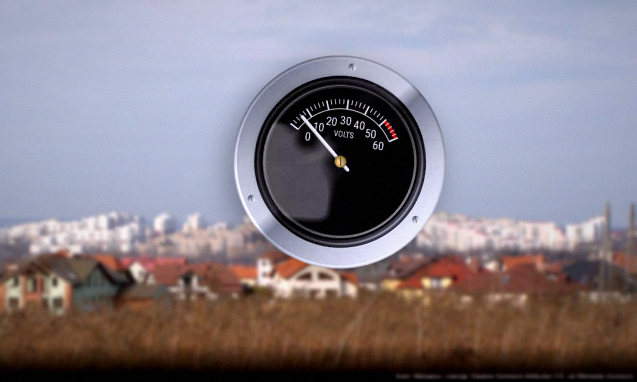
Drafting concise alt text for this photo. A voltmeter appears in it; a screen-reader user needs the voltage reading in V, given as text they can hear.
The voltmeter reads 6 V
